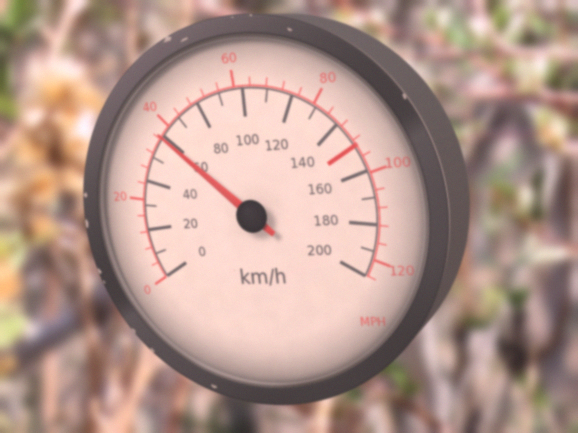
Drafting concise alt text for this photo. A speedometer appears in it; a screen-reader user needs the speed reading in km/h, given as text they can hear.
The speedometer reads 60 km/h
